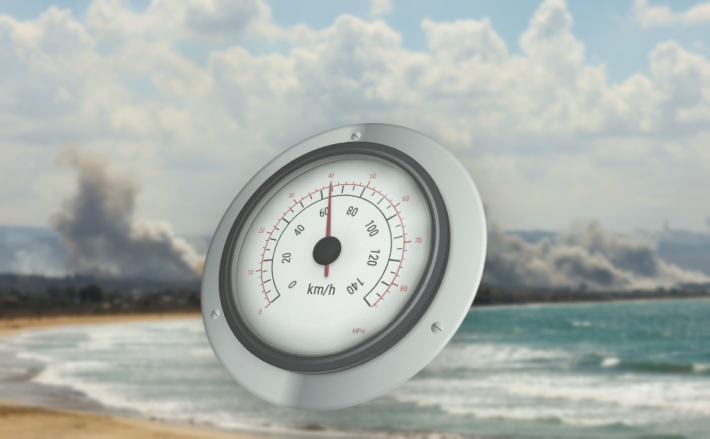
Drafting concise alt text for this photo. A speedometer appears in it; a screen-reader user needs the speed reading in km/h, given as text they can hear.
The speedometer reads 65 km/h
